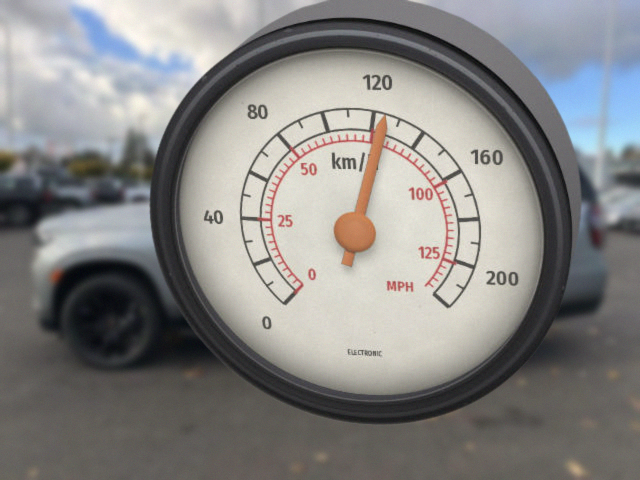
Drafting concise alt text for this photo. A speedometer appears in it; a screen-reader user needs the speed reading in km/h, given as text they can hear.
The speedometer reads 125 km/h
